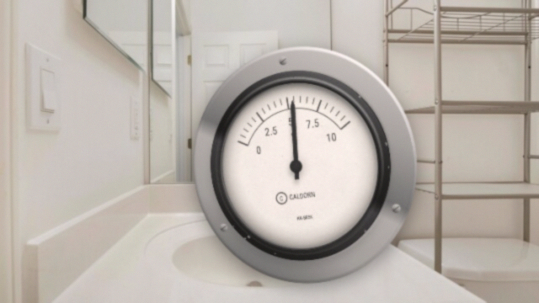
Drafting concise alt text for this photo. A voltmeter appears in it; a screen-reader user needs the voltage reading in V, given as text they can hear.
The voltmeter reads 5.5 V
